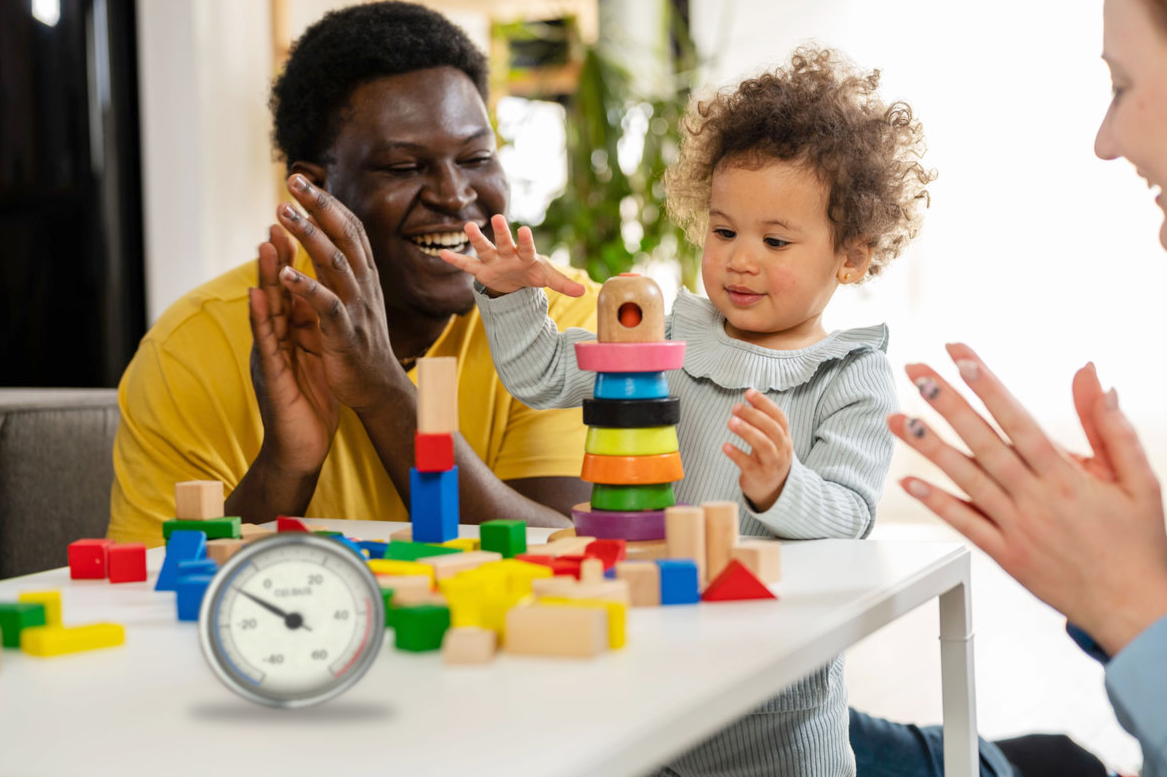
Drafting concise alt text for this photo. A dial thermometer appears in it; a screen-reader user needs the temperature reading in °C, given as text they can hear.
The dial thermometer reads -8 °C
